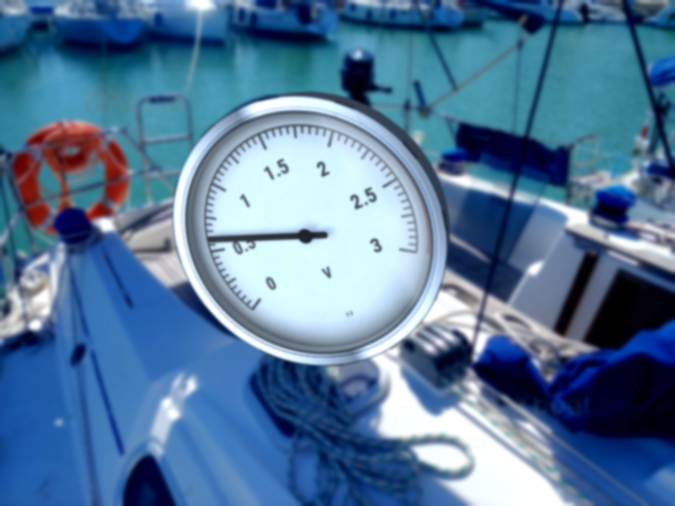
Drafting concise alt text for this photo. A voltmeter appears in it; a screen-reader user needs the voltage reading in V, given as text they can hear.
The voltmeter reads 0.6 V
